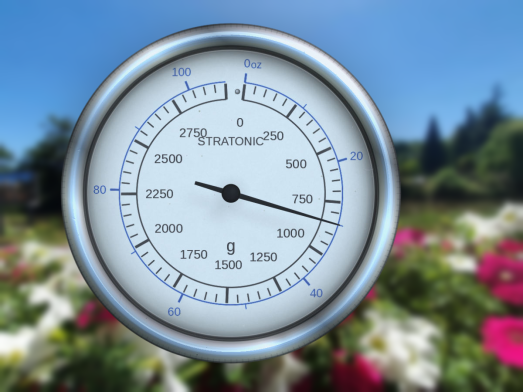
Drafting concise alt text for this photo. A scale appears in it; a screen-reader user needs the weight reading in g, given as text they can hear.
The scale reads 850 g
